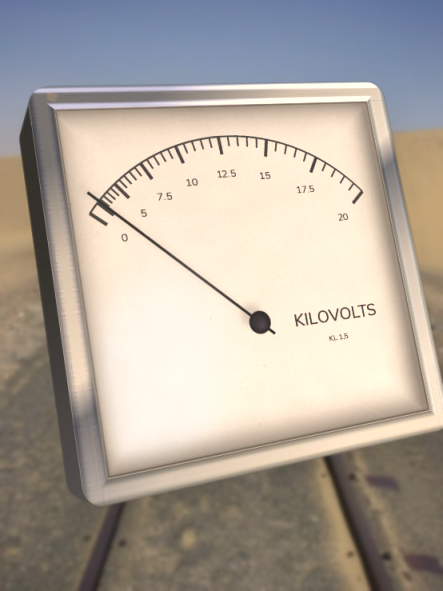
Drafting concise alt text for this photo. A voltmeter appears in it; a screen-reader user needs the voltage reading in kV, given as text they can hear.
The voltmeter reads 2.5 kV
